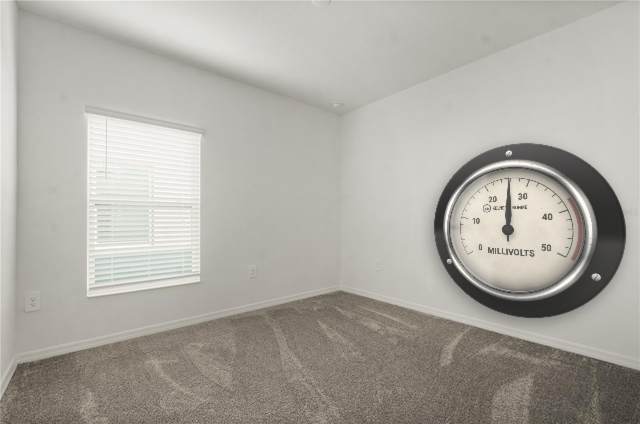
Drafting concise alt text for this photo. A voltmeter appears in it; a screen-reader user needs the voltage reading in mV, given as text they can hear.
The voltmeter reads 26 mV
